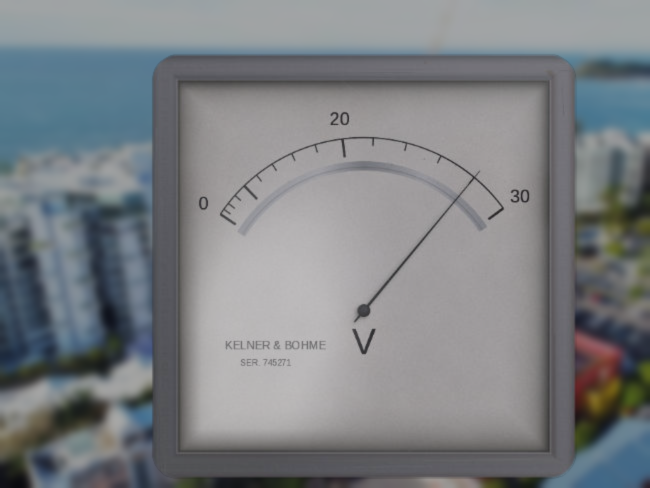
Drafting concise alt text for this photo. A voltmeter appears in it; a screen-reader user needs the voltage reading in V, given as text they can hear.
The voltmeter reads 28 V
